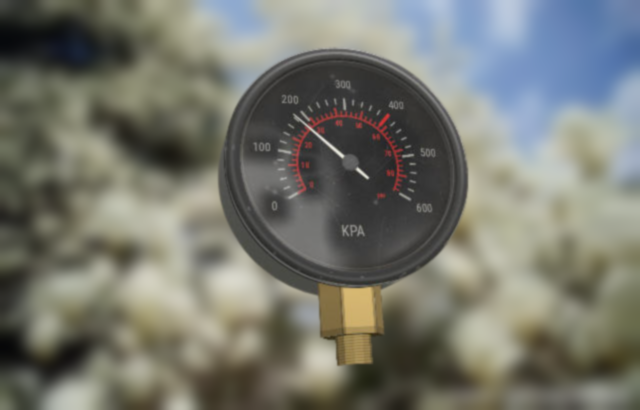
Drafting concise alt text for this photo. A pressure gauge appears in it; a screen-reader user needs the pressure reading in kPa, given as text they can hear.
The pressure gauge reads 180 kPa
